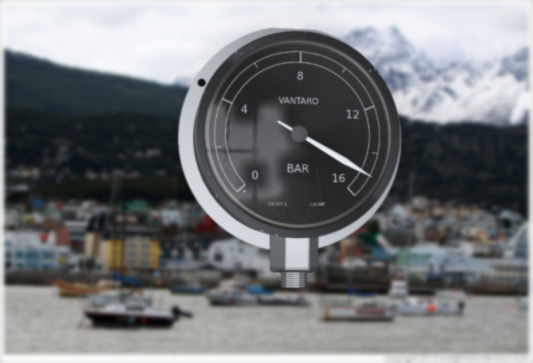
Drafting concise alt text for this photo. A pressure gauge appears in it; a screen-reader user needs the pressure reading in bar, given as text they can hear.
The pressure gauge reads 15 bar
